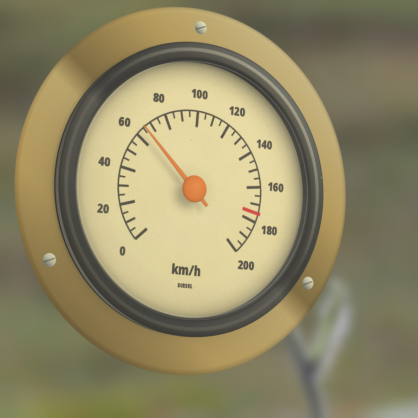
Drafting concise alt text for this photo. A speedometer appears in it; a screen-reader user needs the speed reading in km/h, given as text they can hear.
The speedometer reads 65 km/h
